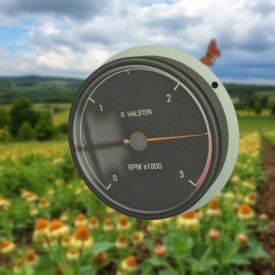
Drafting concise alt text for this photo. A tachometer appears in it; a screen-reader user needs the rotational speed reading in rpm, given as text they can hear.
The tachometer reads 2500 rpm
